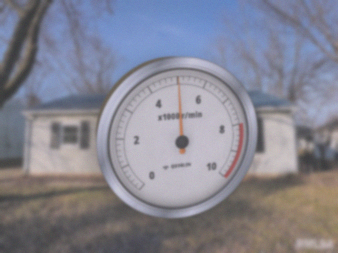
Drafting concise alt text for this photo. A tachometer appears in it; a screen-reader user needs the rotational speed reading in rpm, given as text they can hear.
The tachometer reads 5000 rpm
